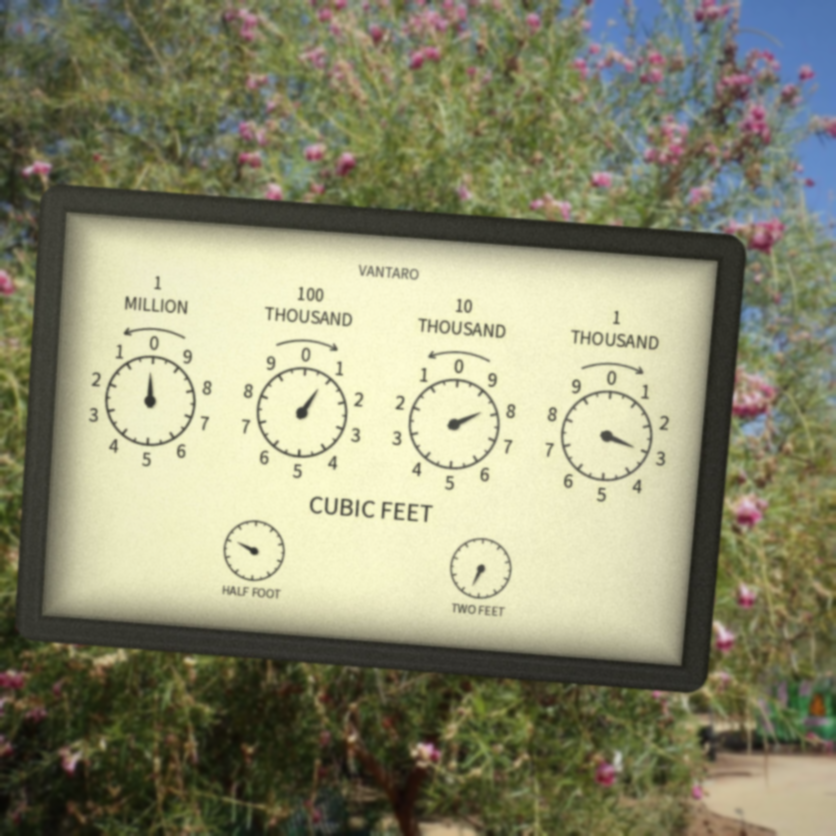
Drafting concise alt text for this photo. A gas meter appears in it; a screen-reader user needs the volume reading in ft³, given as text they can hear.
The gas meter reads 8300 ft³
